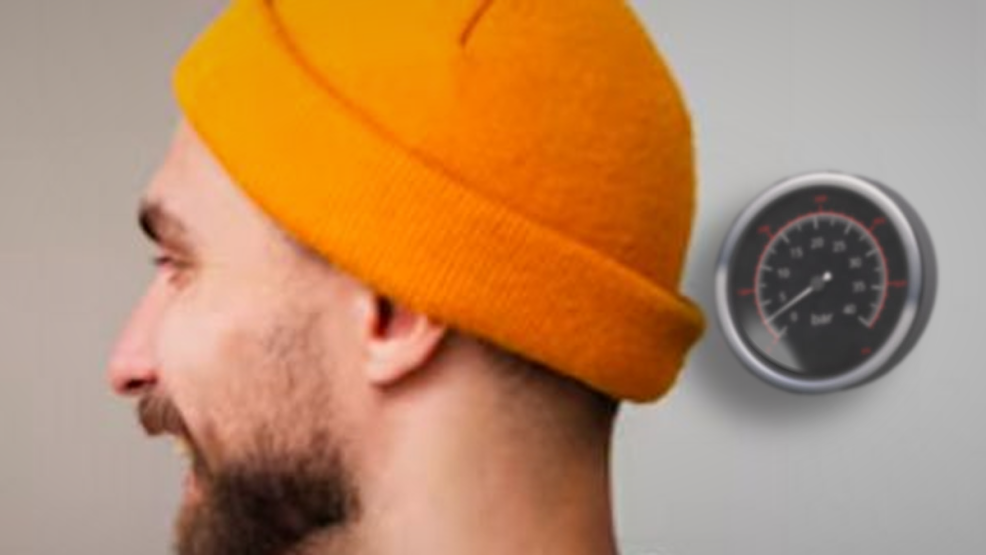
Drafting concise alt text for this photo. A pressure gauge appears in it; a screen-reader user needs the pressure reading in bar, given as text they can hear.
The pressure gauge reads 2.5 bar
